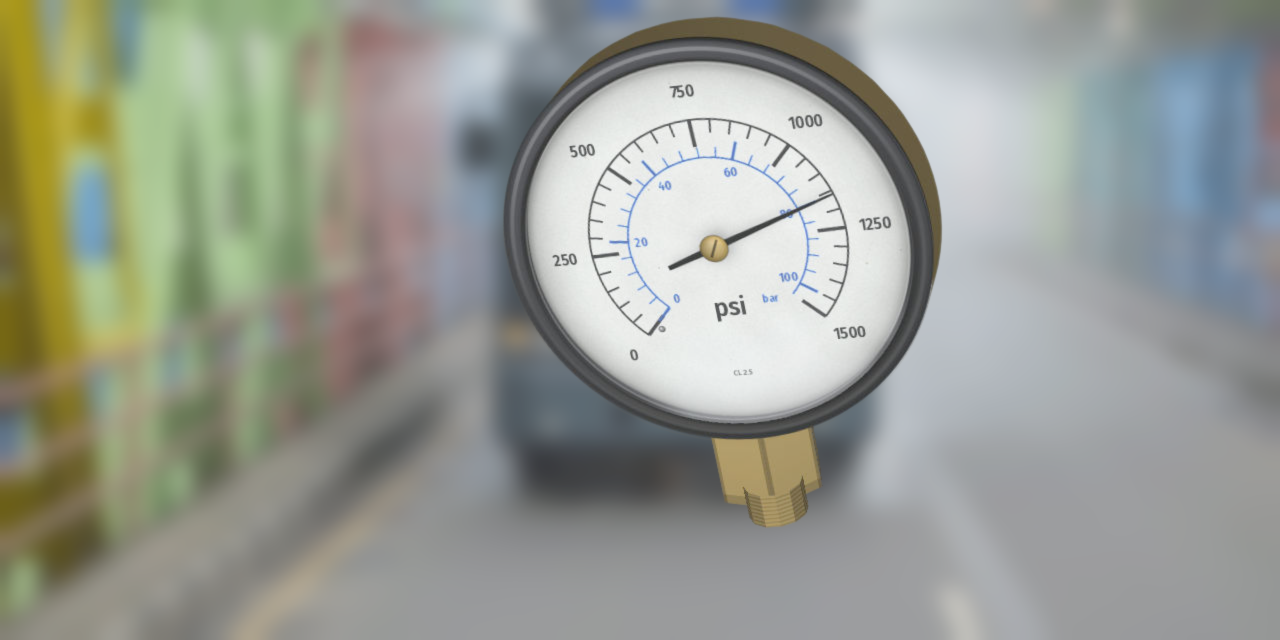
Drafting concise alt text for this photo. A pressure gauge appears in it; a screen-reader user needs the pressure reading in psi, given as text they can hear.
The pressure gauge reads 1150 psi
